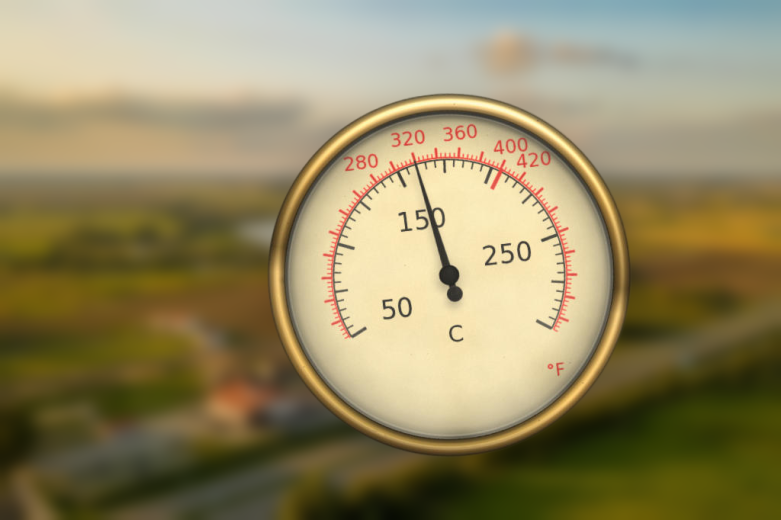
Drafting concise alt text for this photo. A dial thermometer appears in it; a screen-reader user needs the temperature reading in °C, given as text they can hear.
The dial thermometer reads 160 °C
